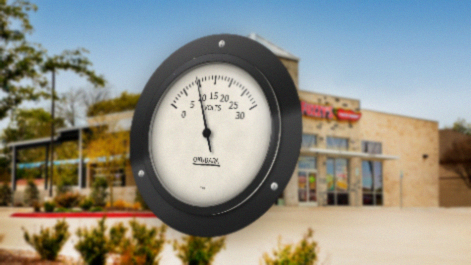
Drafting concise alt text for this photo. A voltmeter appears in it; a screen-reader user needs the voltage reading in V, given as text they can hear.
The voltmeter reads 10 V
